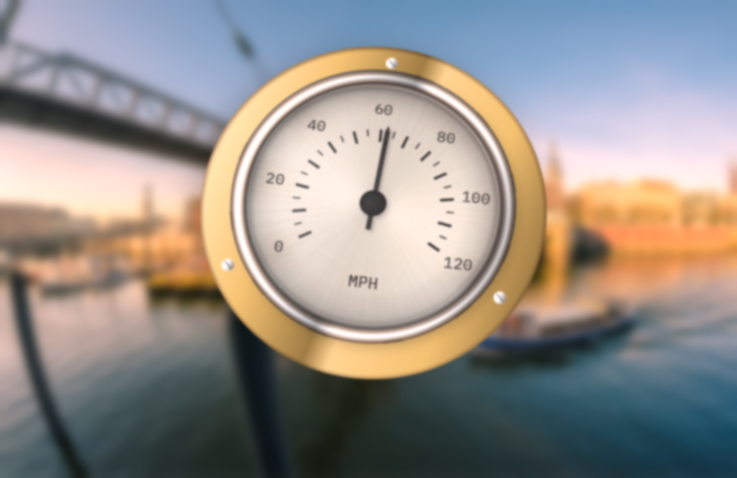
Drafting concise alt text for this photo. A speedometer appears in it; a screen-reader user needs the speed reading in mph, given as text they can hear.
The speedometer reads 62.5 mph
